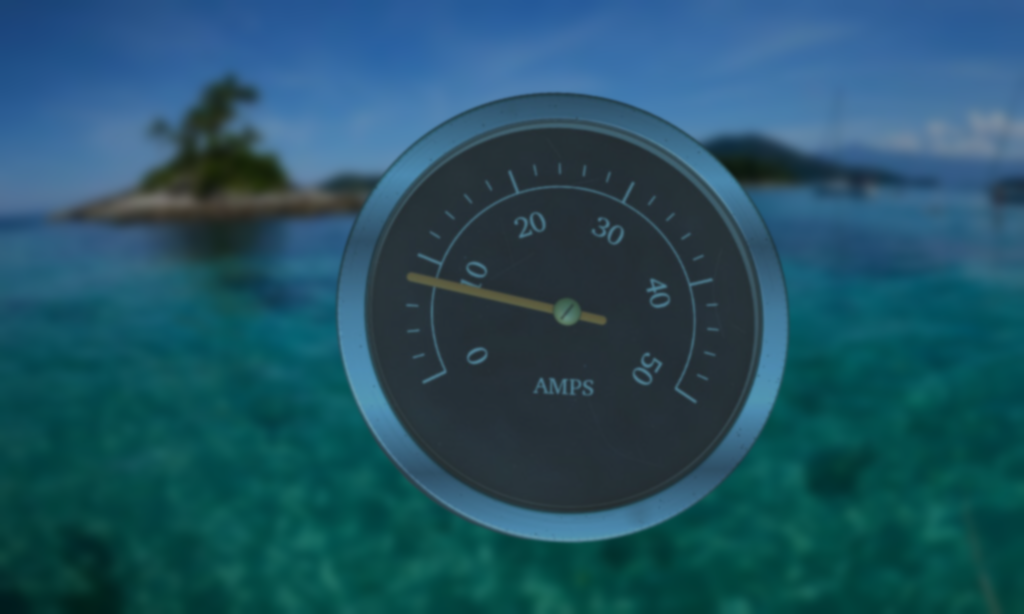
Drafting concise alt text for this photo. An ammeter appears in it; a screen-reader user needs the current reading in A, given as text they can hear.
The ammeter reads 8 A
